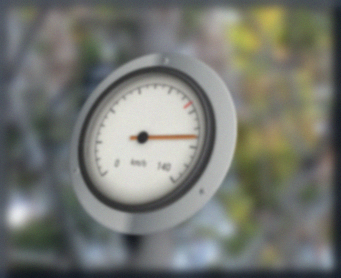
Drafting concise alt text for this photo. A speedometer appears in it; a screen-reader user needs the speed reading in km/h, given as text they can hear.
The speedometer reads 115 km/h
